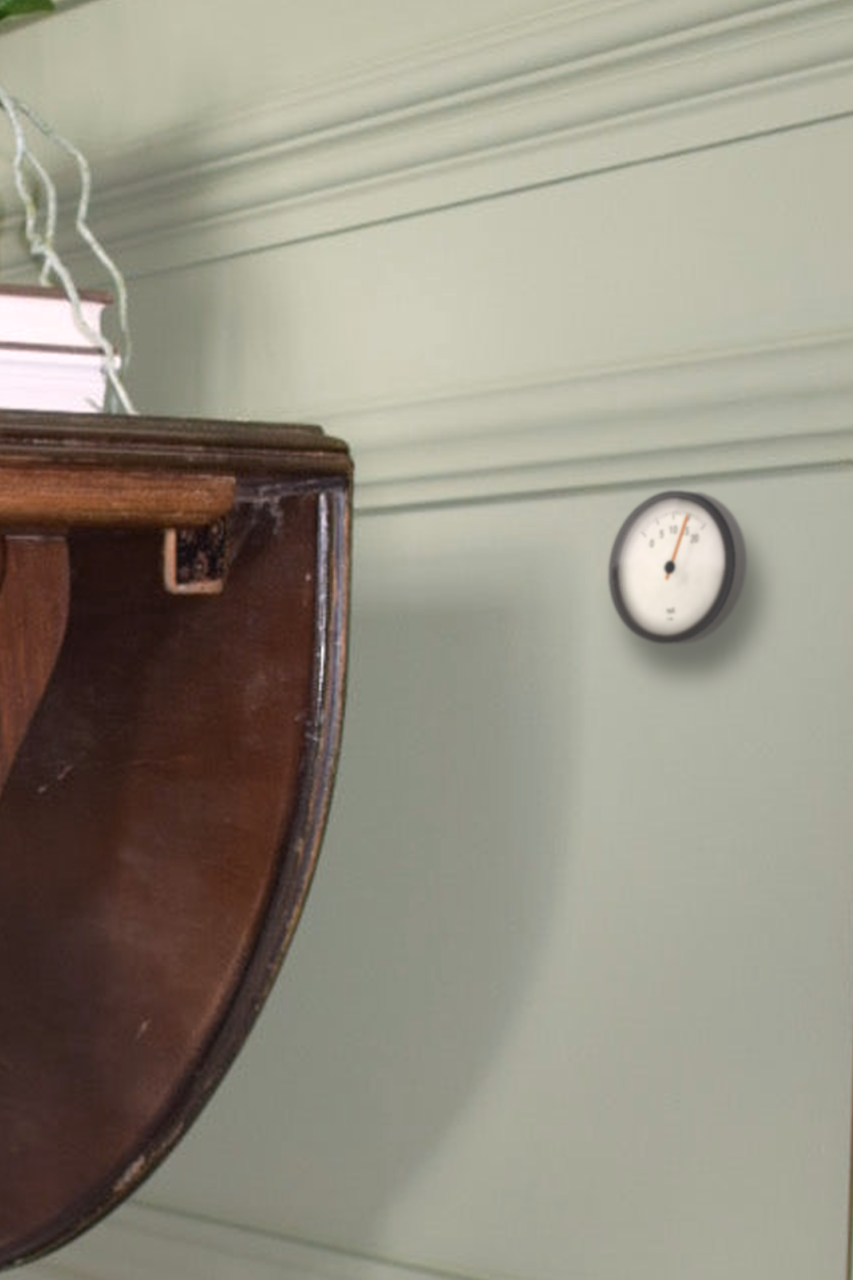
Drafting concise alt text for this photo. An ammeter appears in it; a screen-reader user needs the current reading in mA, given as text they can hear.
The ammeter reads 15 mA
